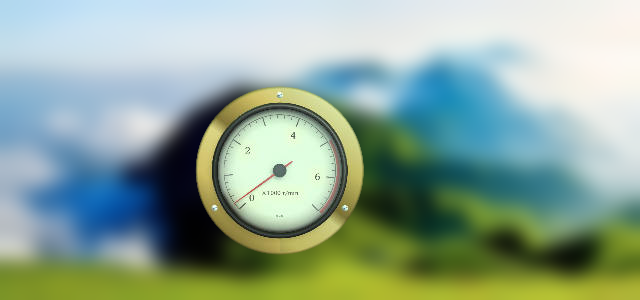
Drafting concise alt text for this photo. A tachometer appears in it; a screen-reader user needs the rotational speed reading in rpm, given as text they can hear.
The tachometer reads 200 rpm
